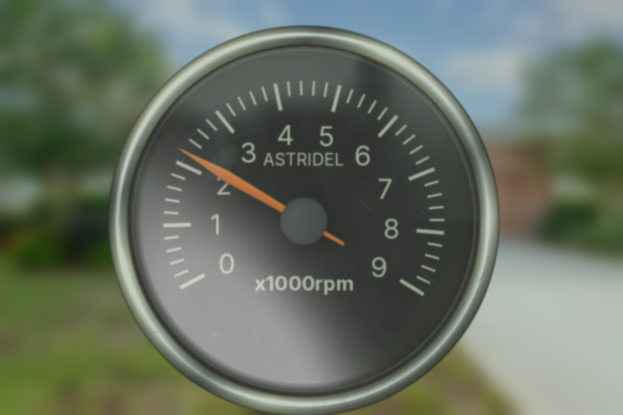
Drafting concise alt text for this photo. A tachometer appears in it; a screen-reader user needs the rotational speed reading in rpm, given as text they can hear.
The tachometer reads 2200 rpm
